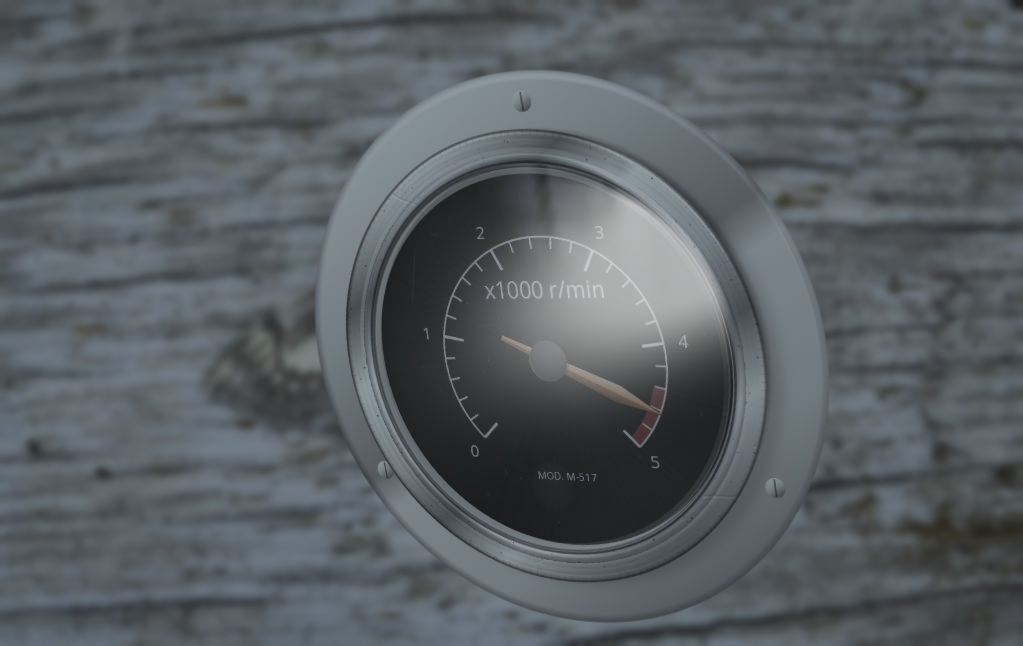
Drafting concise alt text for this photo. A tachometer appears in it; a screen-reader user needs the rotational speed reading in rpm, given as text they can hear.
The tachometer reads 4600 rpm
